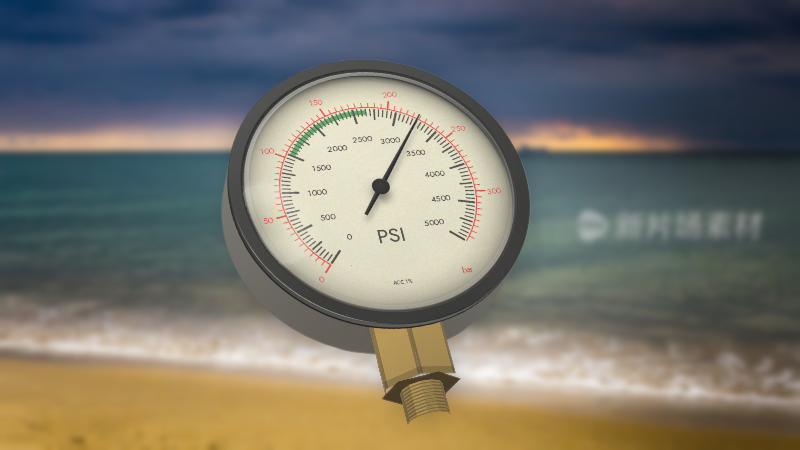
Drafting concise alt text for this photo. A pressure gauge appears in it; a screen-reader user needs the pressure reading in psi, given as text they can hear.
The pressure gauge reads 3250 psi
